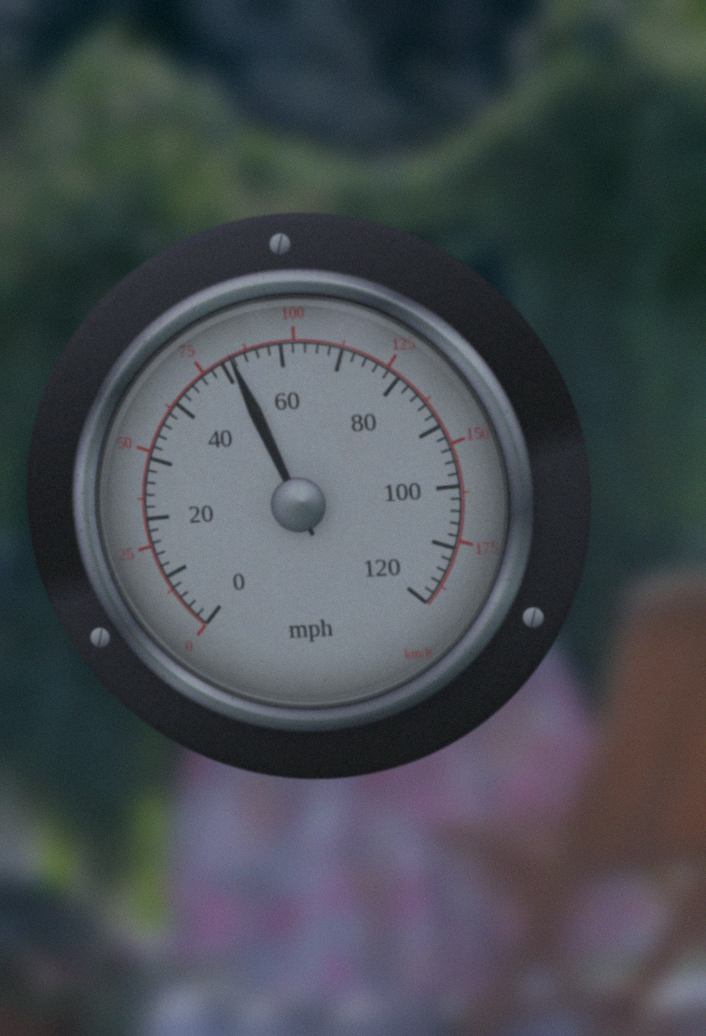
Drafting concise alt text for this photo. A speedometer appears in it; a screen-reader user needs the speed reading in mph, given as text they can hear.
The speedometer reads 52 mph
